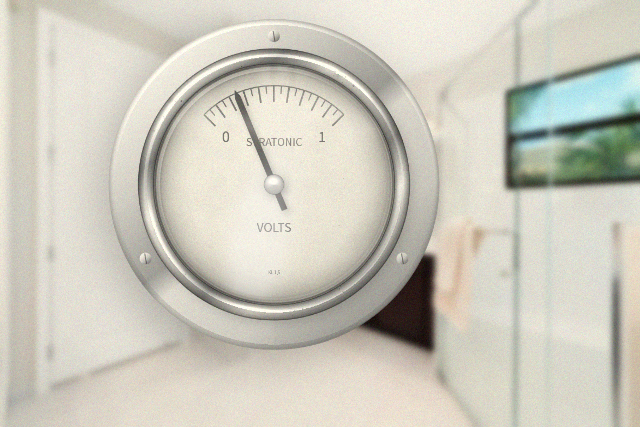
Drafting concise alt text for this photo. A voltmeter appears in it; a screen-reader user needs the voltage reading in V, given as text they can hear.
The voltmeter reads 0.25 V
